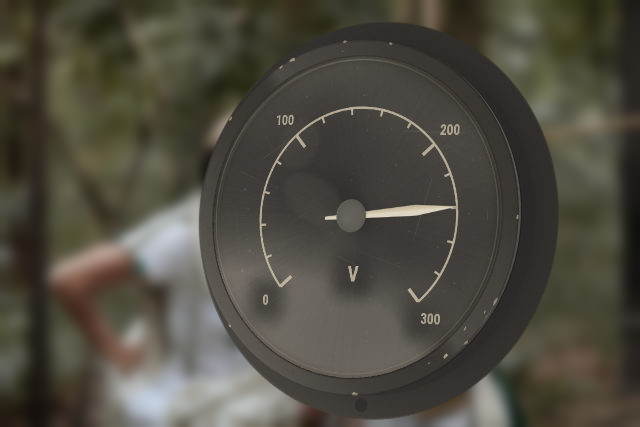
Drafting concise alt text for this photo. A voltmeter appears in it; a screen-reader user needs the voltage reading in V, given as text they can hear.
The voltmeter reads 240 V
